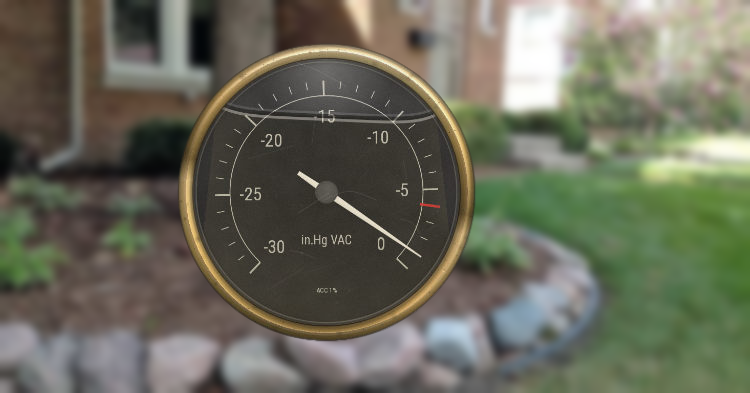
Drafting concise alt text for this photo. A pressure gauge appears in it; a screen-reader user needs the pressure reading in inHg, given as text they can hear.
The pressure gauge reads -1 inHg
